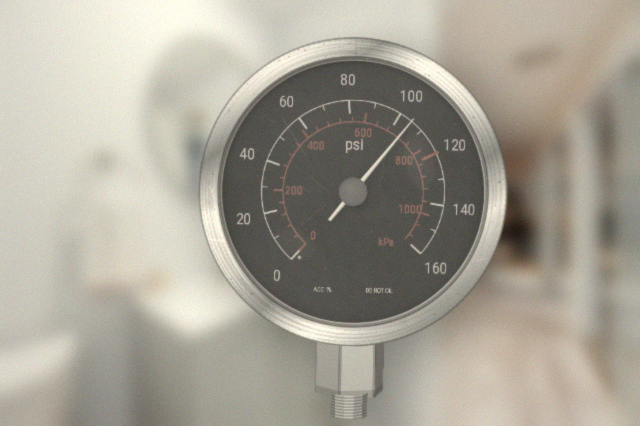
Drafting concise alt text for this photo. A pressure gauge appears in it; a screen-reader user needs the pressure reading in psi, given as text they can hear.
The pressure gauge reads 105 psi
